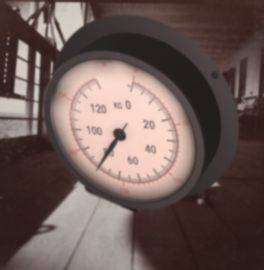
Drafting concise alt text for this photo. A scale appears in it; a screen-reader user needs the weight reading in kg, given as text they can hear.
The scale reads 80 kg
